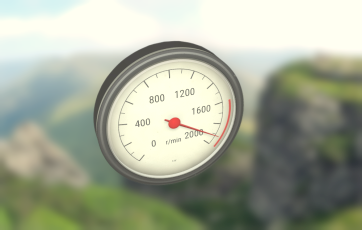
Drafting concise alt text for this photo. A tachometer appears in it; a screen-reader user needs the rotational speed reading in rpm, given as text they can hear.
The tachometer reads 1900 rpm
